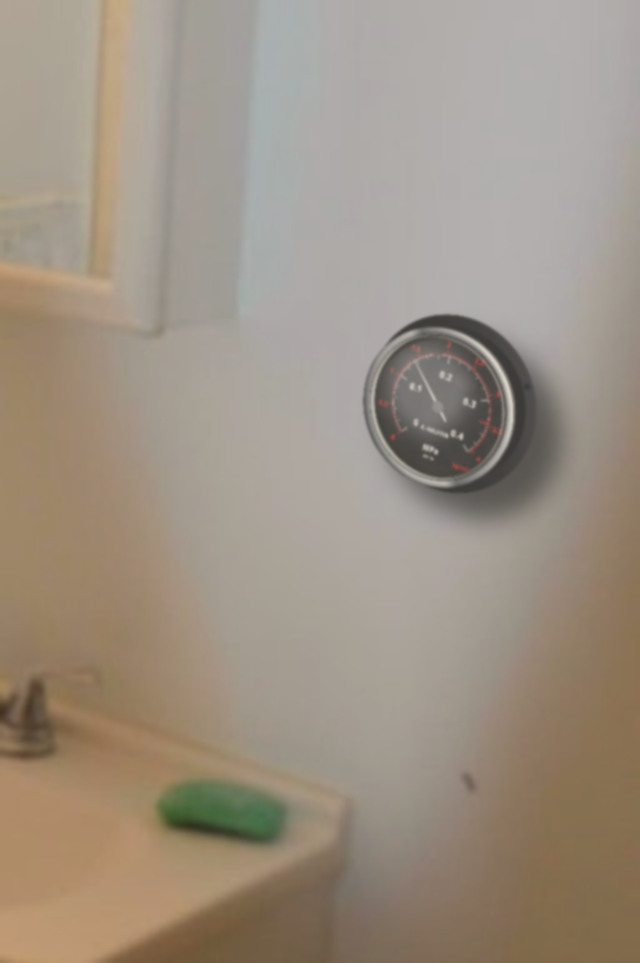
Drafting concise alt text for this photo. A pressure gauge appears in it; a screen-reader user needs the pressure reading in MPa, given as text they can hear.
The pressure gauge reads 0.14 MPa
